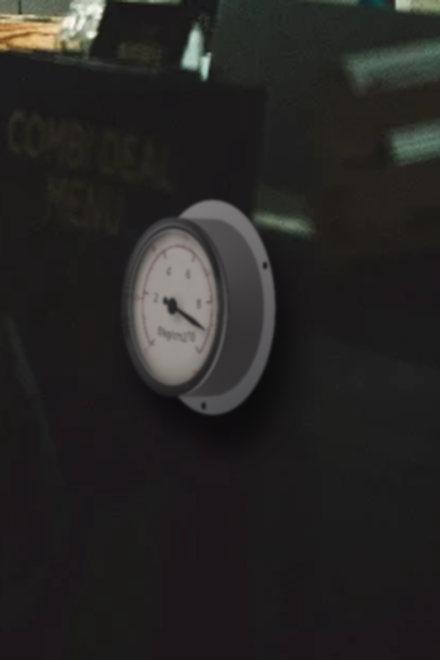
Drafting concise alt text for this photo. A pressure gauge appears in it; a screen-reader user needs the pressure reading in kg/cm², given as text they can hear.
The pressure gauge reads 9 kg/cm²
